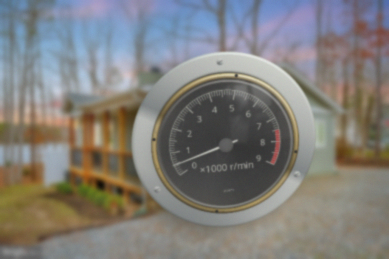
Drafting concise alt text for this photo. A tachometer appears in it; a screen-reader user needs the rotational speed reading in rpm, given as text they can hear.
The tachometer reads 500 rpm
